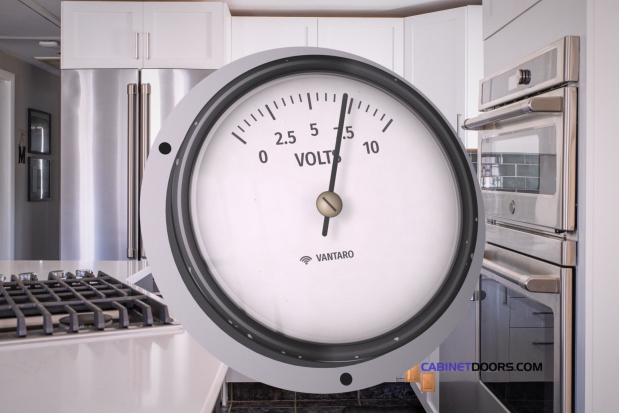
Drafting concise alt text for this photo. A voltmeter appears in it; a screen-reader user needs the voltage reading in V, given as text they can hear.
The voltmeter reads 7 V
